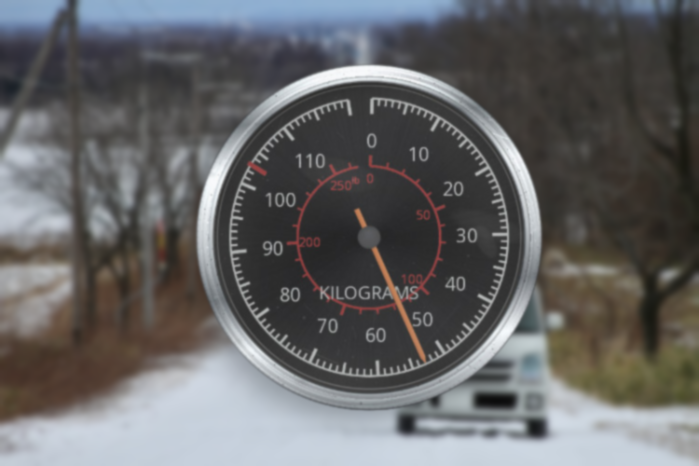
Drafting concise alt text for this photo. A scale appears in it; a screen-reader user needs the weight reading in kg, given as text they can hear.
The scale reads 53 kg
